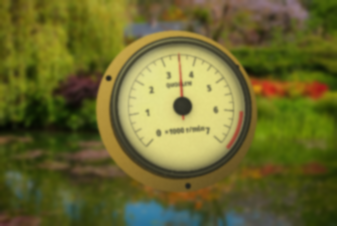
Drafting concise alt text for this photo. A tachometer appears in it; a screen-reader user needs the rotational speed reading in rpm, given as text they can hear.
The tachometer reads 3500 rpm
